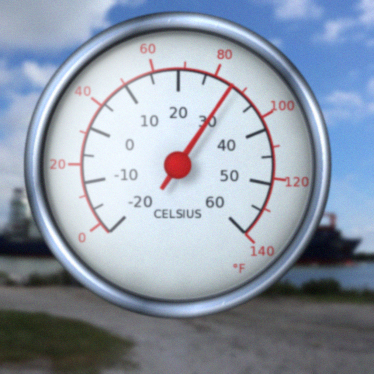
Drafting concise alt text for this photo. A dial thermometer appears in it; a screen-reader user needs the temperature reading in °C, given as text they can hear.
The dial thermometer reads 30 °C
